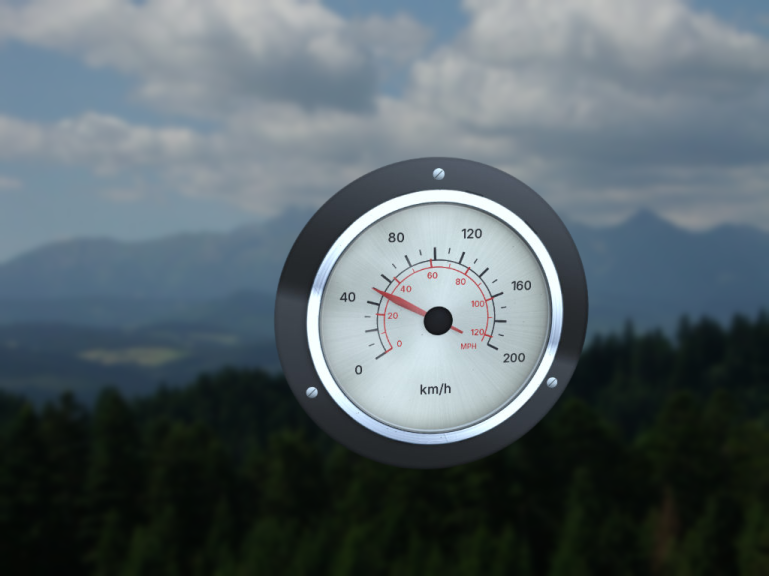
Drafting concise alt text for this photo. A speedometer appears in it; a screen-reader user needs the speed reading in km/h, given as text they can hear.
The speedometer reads 50 km/h
